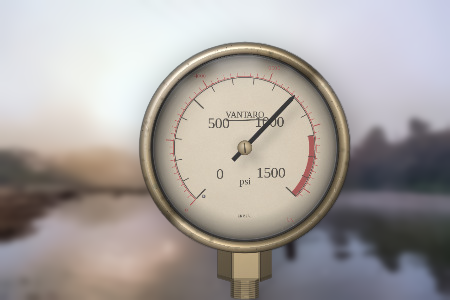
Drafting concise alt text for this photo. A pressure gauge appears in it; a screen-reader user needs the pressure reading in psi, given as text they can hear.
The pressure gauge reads 1000 psi
